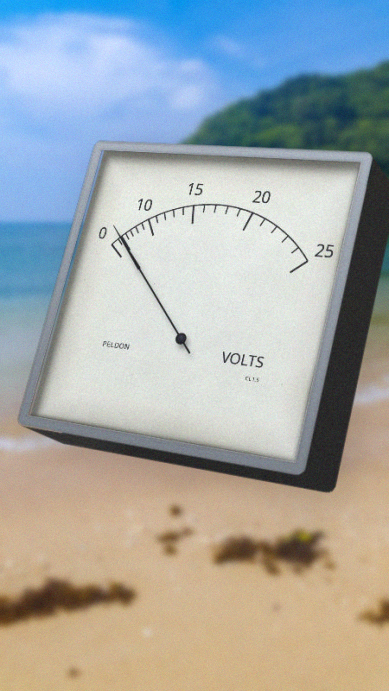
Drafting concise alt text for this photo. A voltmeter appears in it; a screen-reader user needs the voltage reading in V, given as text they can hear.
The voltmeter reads 5 V
